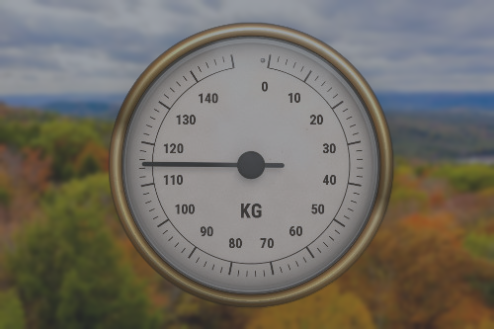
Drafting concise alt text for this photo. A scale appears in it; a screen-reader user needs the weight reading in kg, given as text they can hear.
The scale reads 115 kg
